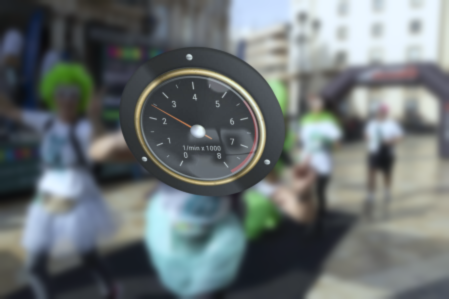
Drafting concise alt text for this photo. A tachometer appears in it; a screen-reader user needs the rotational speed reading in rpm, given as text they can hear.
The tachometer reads 2500 rpm
